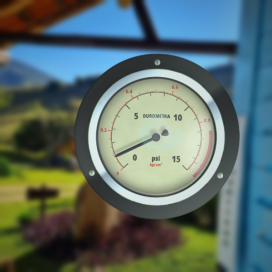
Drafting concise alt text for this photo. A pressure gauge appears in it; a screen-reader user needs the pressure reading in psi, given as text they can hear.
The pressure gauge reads 1 psi
